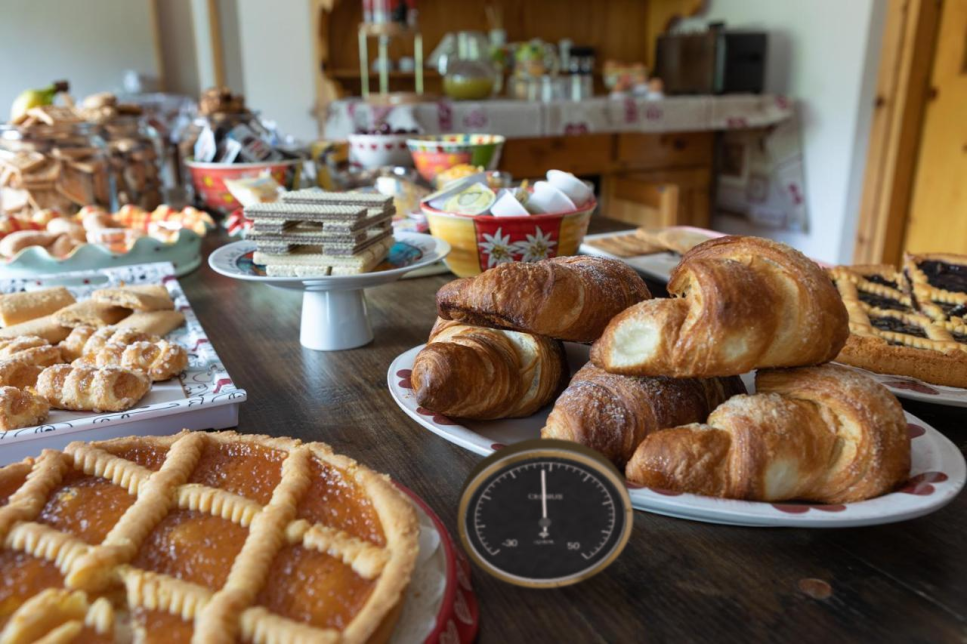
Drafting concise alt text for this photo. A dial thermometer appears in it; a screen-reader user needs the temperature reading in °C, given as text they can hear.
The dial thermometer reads 8 °C
